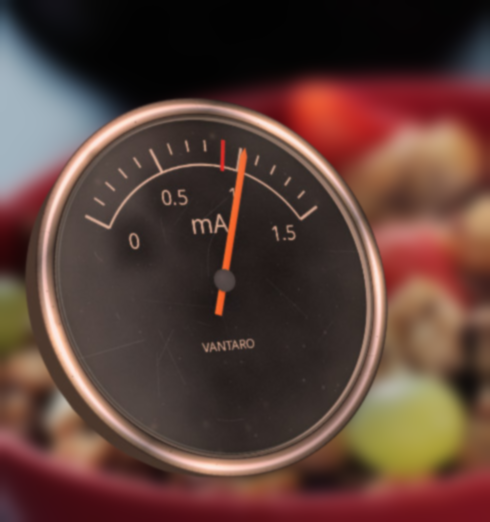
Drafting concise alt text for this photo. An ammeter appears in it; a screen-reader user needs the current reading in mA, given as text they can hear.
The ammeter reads 1 mA
